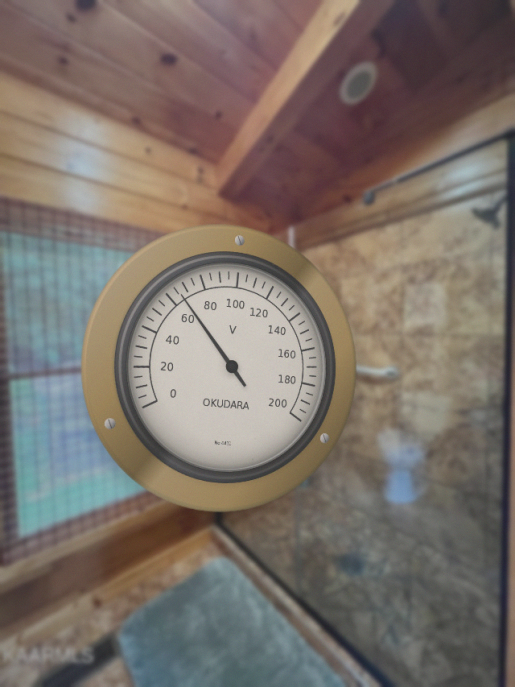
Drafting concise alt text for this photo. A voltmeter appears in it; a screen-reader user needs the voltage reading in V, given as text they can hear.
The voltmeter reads 65 V
